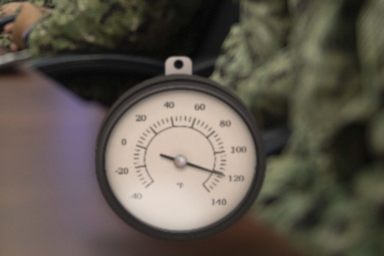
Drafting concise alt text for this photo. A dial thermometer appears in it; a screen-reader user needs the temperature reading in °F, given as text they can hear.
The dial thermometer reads 120 °F
